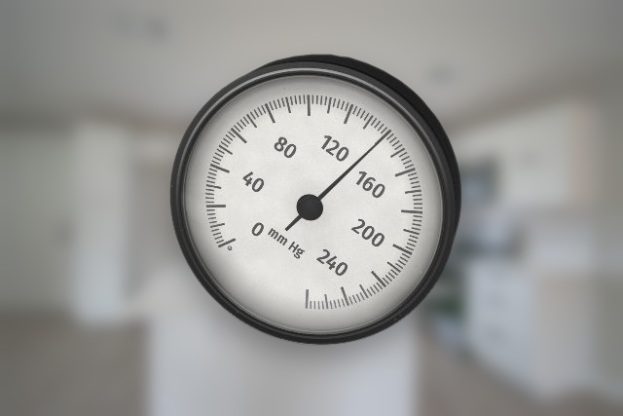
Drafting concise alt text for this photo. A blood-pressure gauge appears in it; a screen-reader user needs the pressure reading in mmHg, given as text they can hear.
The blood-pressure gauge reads 140 mmHg
